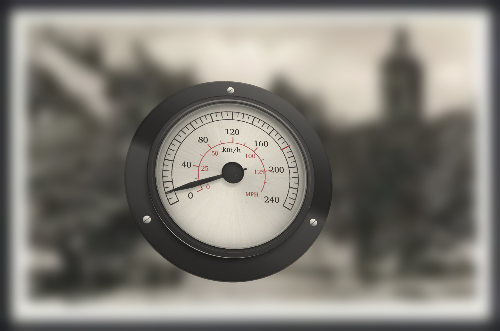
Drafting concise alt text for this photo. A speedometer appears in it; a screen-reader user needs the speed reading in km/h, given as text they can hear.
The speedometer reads 10 km/h
